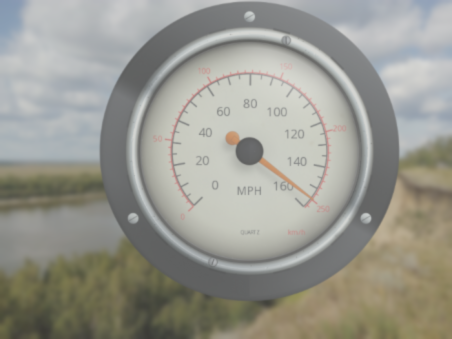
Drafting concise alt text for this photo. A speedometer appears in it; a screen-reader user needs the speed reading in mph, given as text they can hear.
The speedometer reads 155 mph
